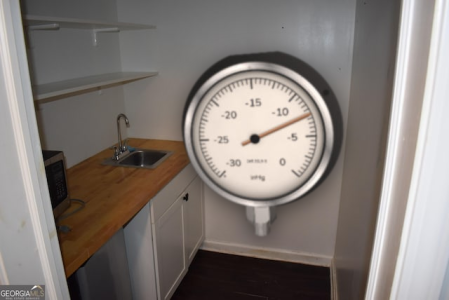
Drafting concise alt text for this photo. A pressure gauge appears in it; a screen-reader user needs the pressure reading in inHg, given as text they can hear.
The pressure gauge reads -7.5 inHg
